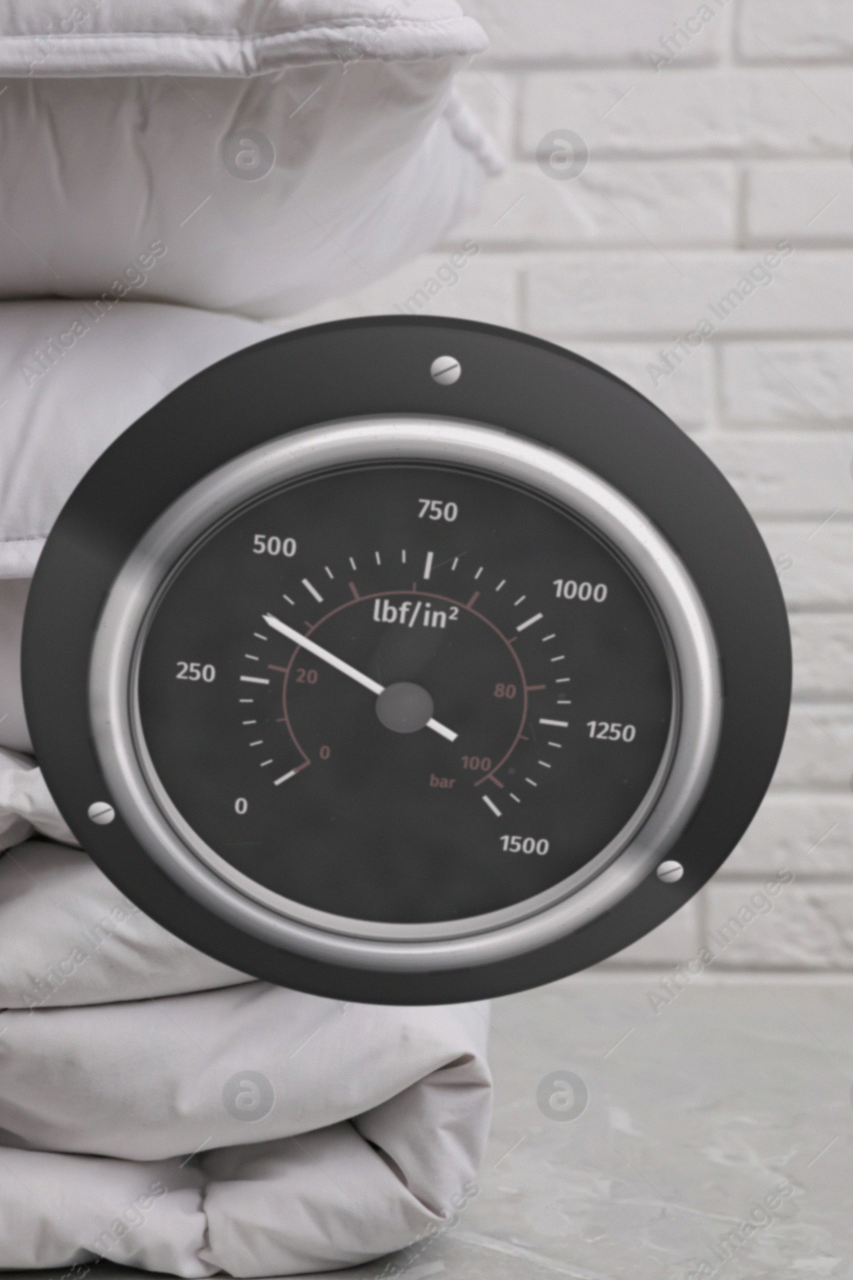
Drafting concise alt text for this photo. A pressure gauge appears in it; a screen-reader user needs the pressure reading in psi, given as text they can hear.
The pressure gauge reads 400 psi
